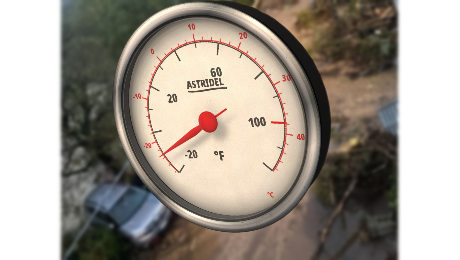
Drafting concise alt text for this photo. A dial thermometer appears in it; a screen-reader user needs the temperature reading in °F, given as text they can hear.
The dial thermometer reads -10 °F
